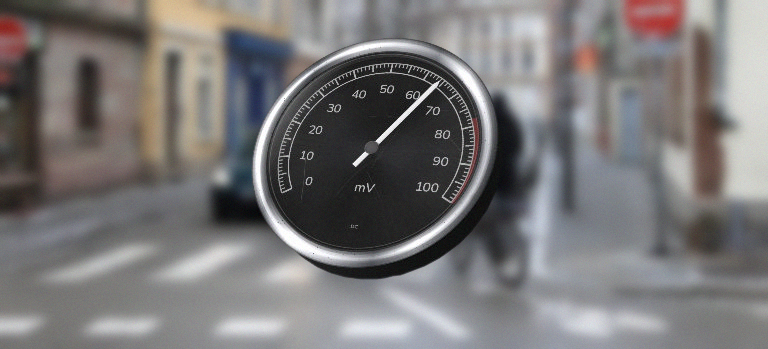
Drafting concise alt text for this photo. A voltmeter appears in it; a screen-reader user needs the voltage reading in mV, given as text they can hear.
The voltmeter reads 65 mV
